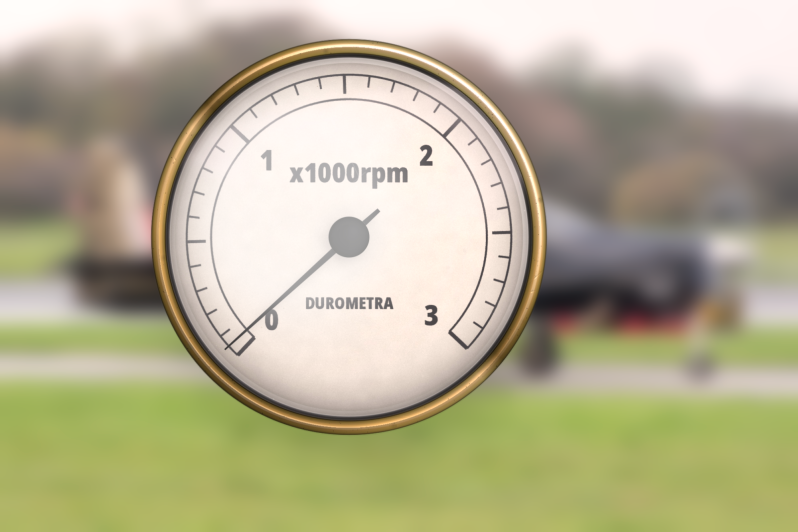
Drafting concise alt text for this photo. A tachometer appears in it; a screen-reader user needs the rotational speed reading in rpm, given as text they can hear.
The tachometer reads 50 rpm
